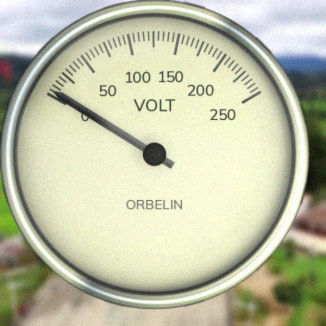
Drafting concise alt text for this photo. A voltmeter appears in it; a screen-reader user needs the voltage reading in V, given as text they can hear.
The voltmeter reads 5 V
